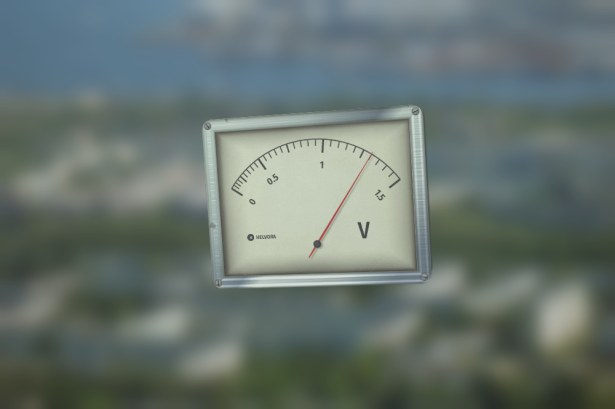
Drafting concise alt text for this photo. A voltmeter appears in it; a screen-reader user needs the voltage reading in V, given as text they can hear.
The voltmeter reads 1.3 V
